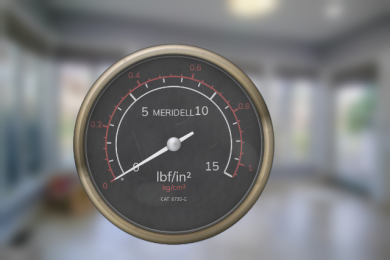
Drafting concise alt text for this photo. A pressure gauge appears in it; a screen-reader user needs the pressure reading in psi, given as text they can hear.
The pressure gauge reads 0 psi
